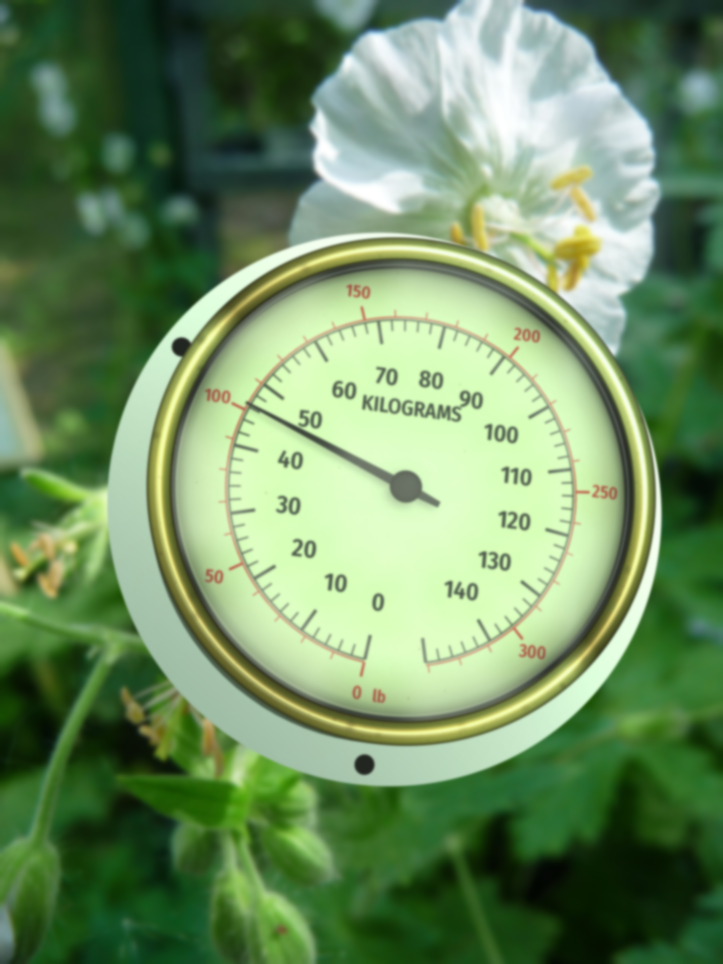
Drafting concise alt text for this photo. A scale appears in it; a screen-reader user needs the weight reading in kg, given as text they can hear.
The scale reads 46 kg
